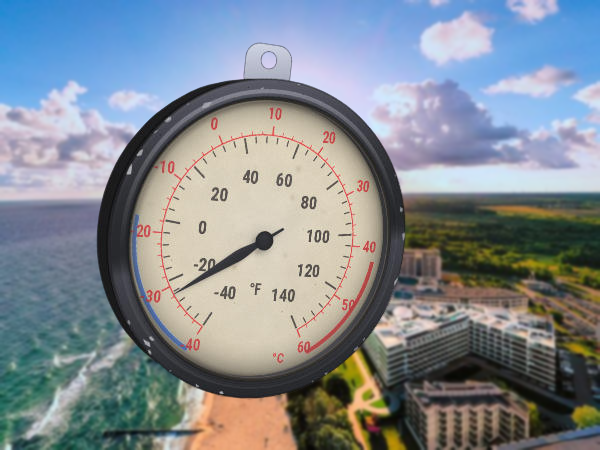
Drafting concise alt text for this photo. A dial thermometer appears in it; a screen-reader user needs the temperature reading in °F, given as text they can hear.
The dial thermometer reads -24 °F
